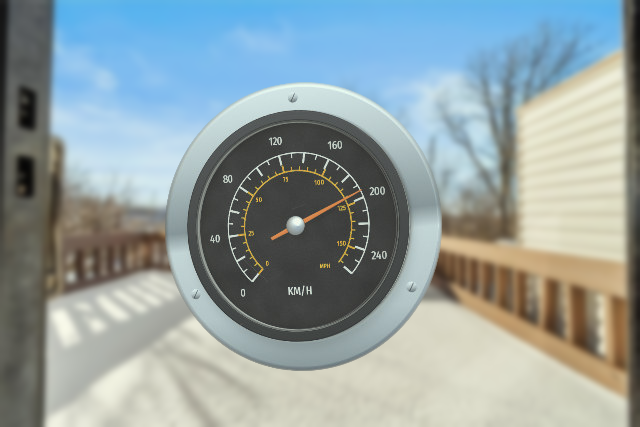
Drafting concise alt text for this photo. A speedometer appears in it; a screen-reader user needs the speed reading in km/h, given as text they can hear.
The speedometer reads 195 km/h
